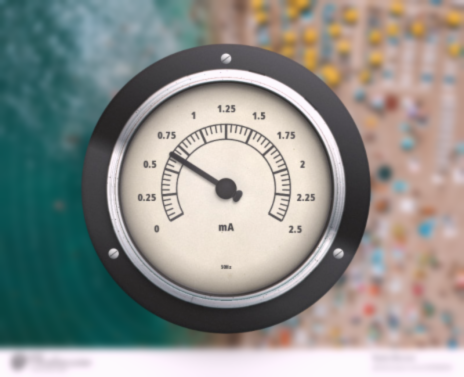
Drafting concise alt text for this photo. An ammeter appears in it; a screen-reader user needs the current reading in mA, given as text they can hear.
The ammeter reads 0.65 mA
